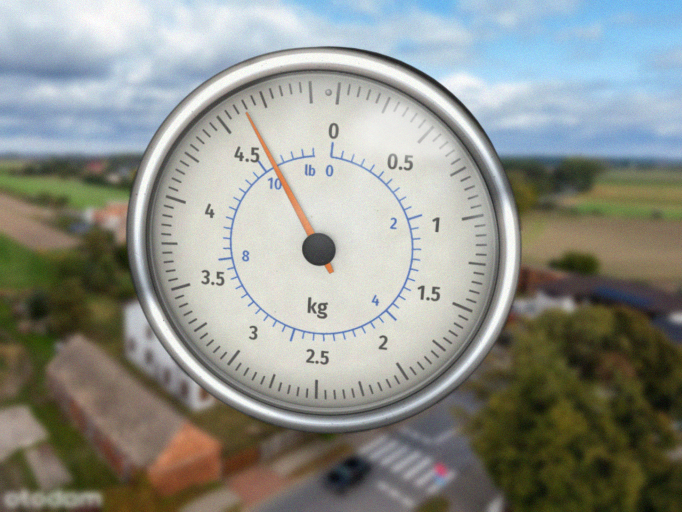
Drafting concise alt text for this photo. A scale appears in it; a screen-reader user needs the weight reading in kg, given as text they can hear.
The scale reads 4.65 kg
